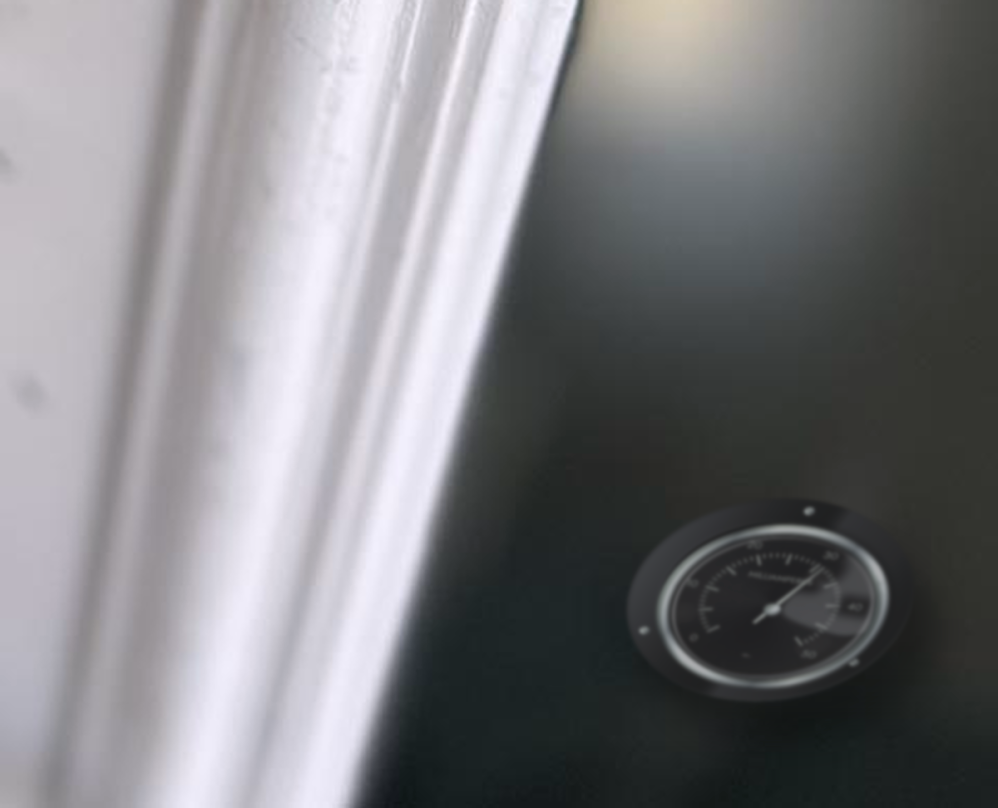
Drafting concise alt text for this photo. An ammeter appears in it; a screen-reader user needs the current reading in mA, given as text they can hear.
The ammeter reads 30 mA
